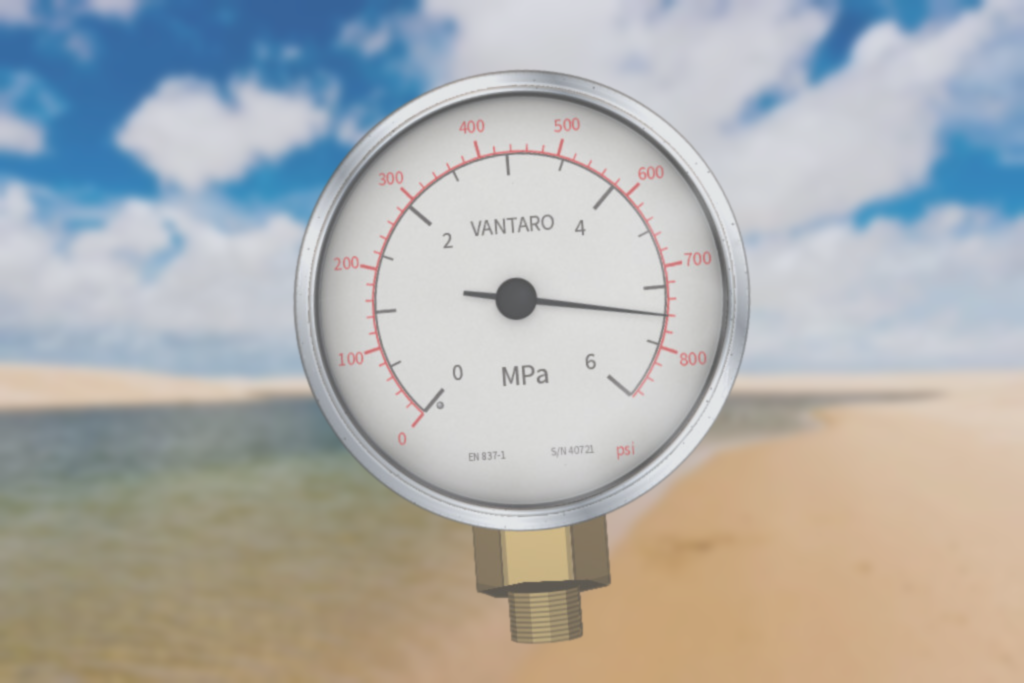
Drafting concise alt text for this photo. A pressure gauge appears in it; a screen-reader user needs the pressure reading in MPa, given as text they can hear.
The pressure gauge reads 5.25 MPa
